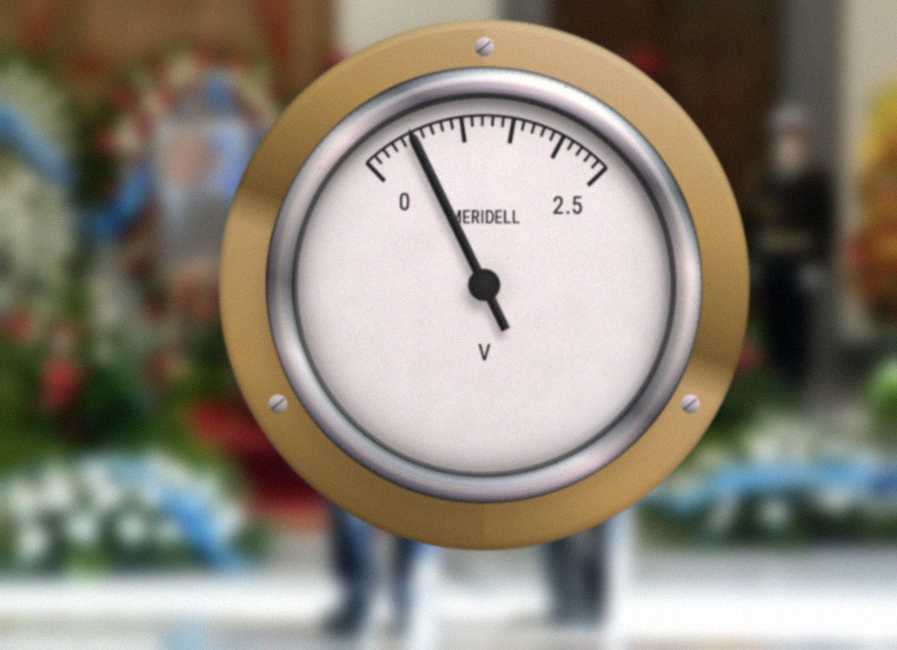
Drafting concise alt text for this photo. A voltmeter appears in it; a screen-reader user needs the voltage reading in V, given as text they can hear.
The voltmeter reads 0.5 V
